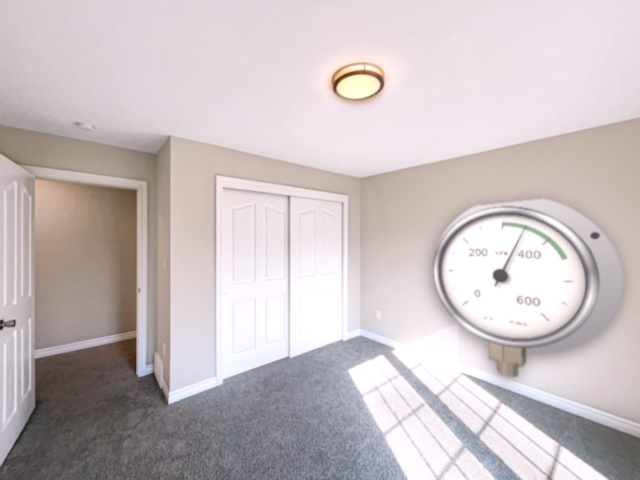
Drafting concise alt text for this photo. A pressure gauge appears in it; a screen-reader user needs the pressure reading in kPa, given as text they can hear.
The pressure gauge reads 350 kPa
